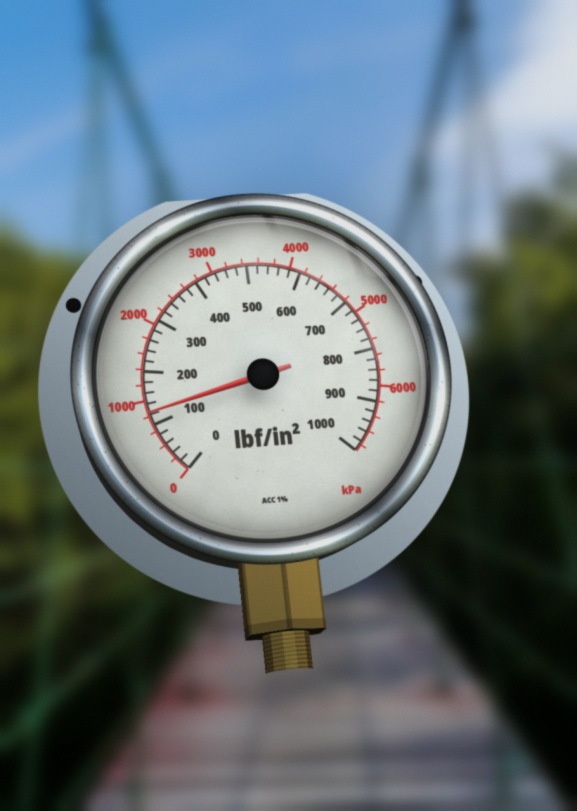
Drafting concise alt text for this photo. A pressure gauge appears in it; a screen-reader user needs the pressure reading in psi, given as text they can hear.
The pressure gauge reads 120 psi
